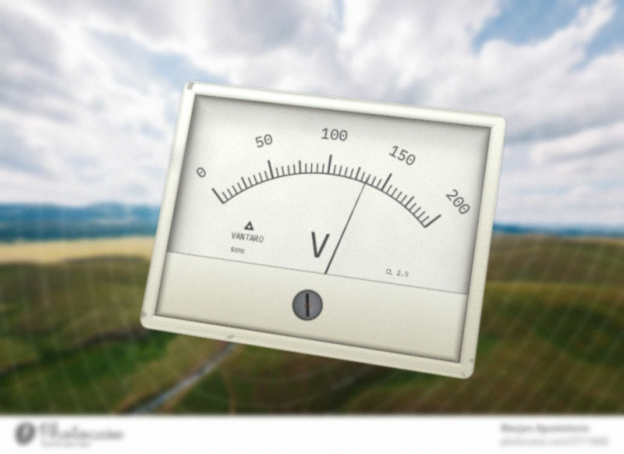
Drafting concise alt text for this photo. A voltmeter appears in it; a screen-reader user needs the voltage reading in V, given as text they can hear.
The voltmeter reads 135 V
